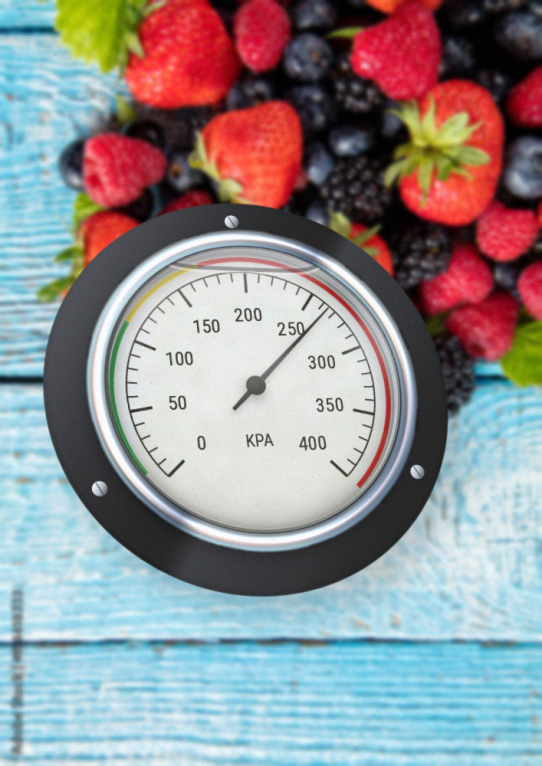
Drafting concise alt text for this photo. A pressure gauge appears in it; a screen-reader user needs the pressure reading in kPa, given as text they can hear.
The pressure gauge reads 265 kPa
